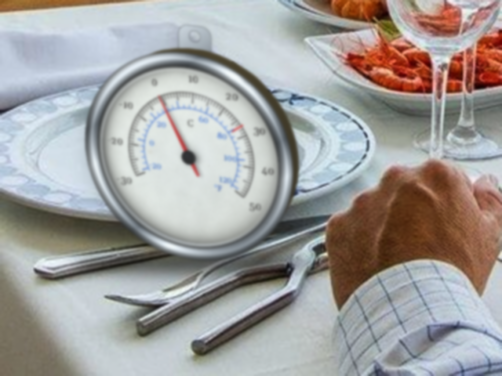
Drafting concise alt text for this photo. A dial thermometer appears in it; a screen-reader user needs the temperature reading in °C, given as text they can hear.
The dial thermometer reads 0 °C
